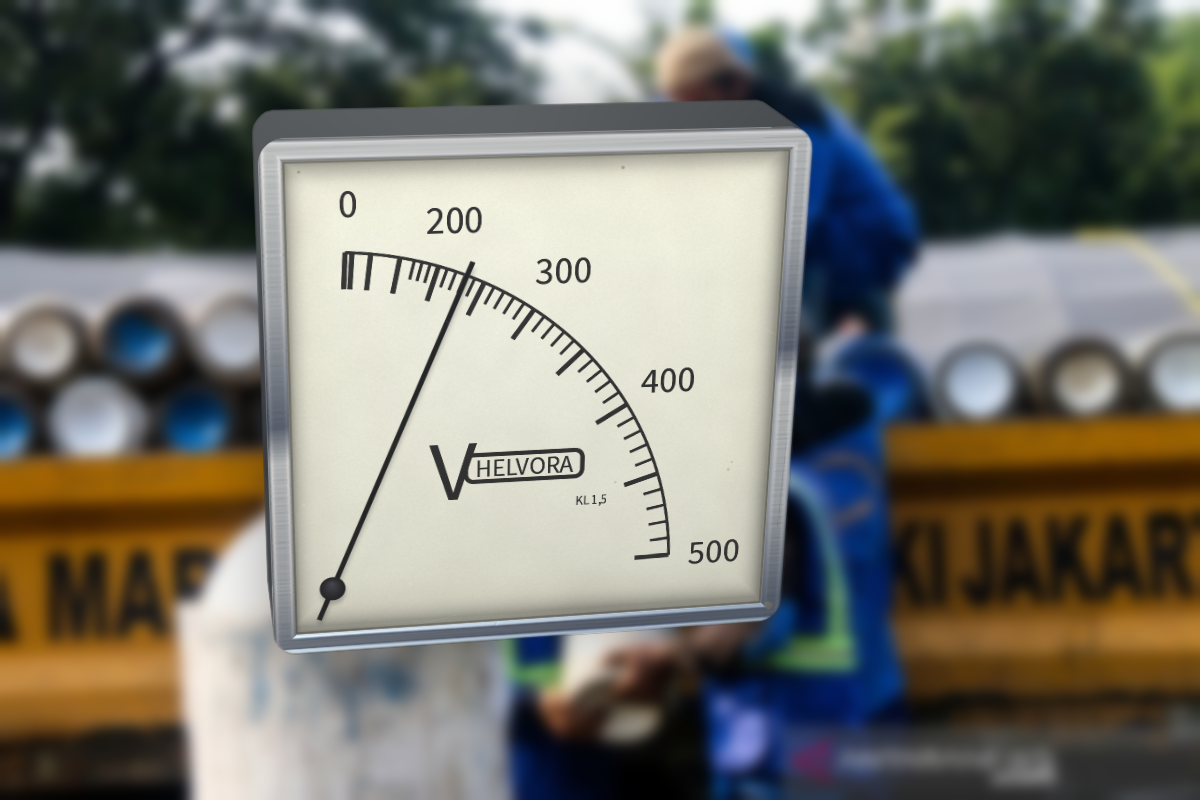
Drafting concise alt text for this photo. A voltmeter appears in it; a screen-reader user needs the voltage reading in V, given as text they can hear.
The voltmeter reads 230 V
